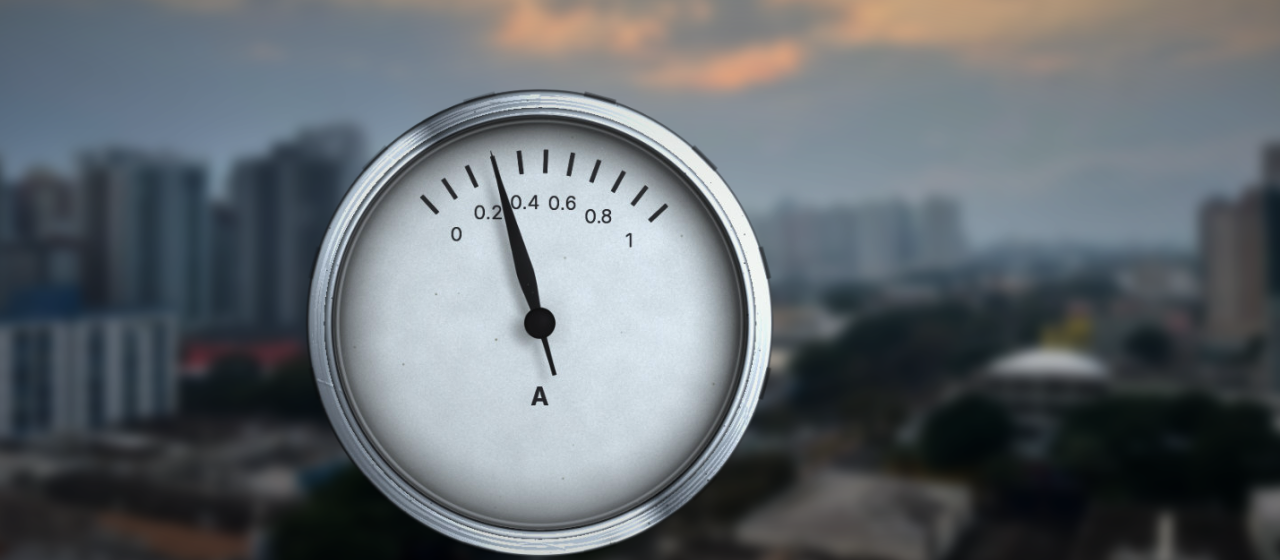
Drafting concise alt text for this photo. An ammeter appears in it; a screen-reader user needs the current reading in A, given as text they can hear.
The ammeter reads 0.3 A
